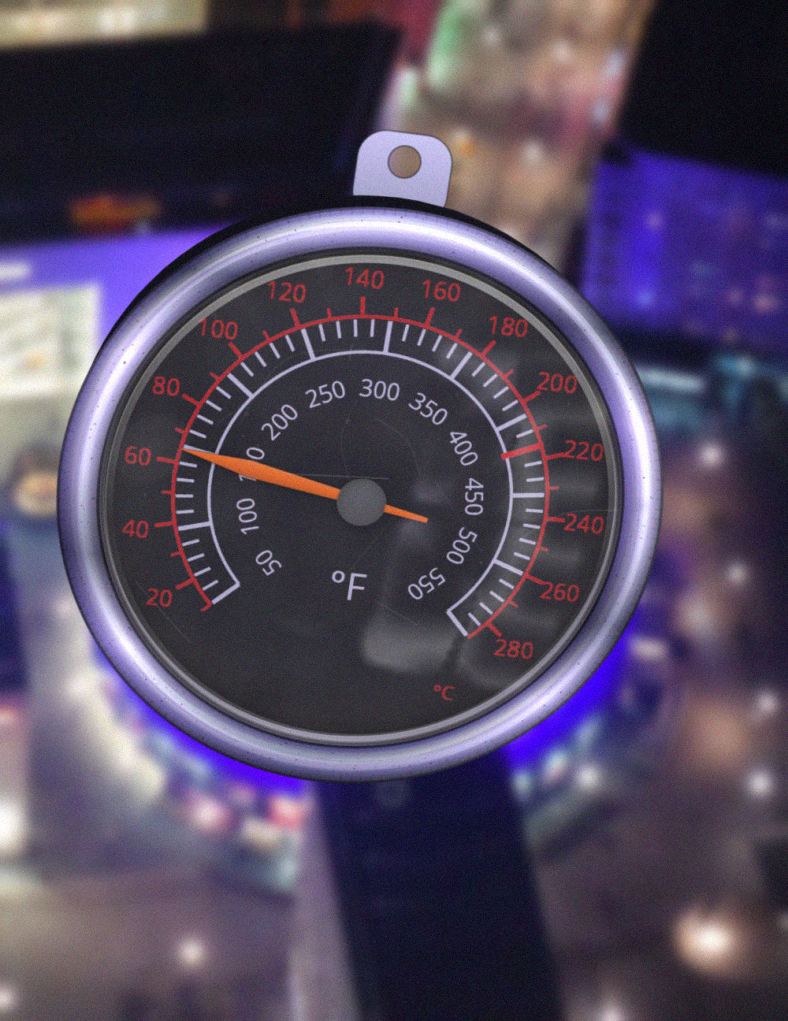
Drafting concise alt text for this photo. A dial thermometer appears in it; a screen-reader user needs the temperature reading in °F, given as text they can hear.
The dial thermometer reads 150 °F
